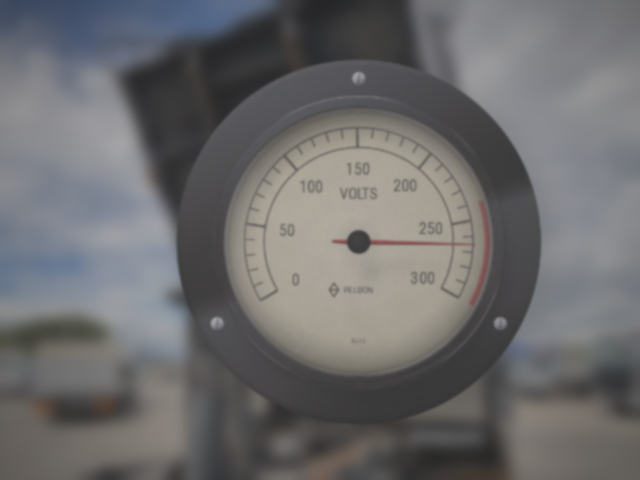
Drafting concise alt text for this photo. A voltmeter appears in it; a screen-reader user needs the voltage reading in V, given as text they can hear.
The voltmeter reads 265 V
